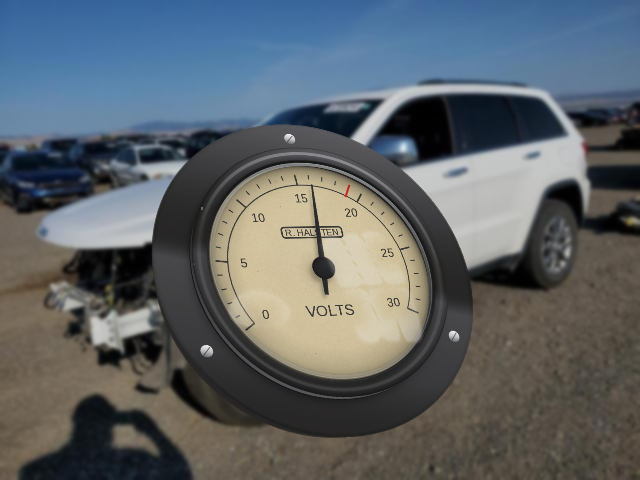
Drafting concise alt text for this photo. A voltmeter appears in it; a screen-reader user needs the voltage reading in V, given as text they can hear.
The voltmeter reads 16 V
